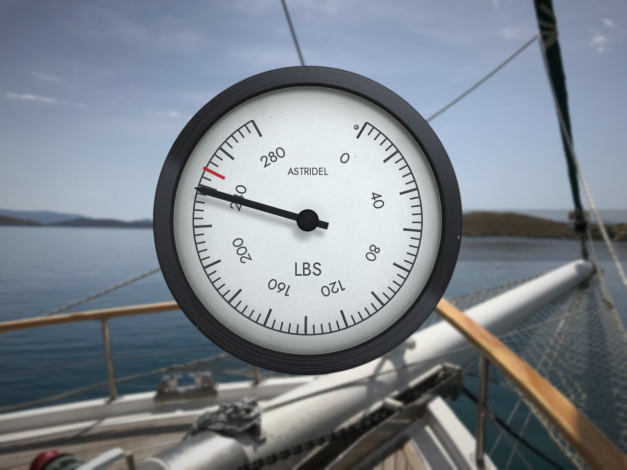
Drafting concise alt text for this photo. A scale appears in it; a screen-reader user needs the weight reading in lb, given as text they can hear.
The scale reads 238 lb
